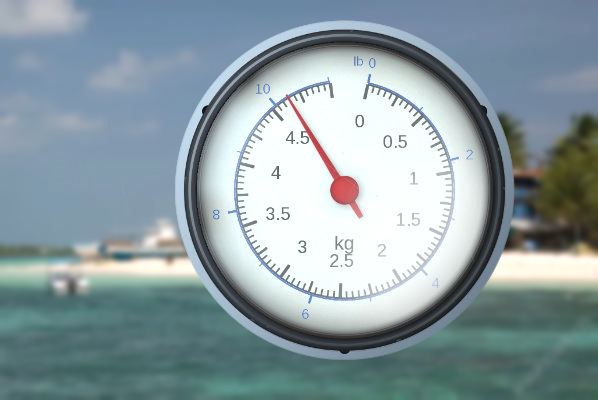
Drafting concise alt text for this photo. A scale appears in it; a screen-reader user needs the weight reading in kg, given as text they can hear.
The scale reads 4.65 kg
